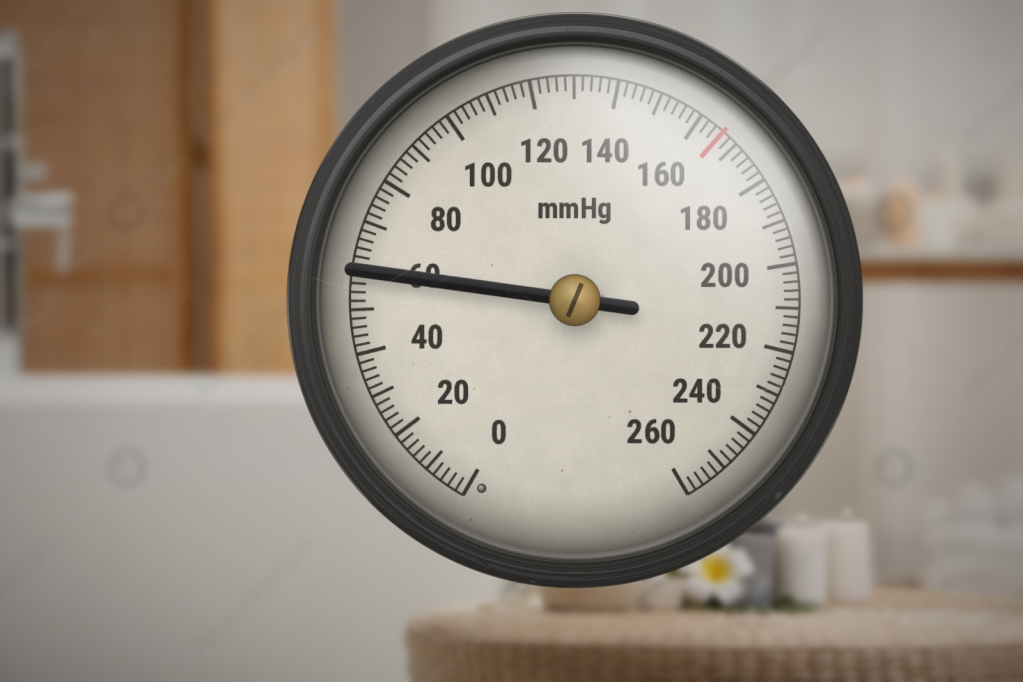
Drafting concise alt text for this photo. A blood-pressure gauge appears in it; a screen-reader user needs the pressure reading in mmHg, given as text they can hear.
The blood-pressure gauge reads 59 mmHg
